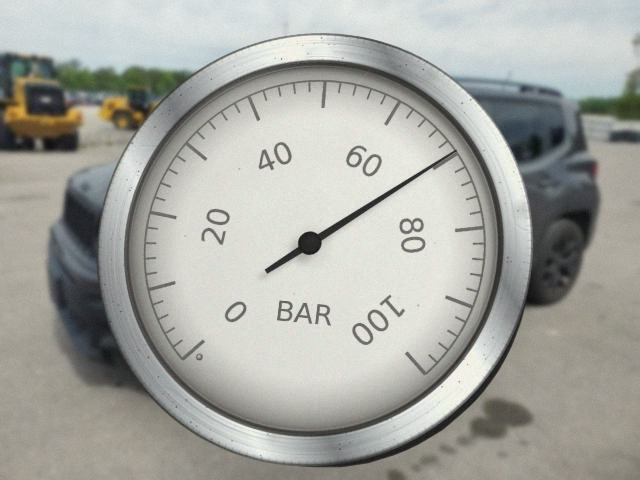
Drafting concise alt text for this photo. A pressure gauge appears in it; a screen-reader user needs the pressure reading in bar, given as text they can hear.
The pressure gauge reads 70 bar
